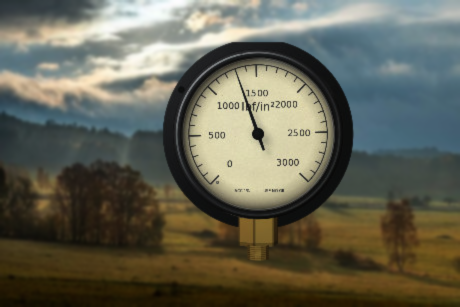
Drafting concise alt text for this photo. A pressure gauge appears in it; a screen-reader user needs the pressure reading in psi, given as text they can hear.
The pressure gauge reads 1300 psi
